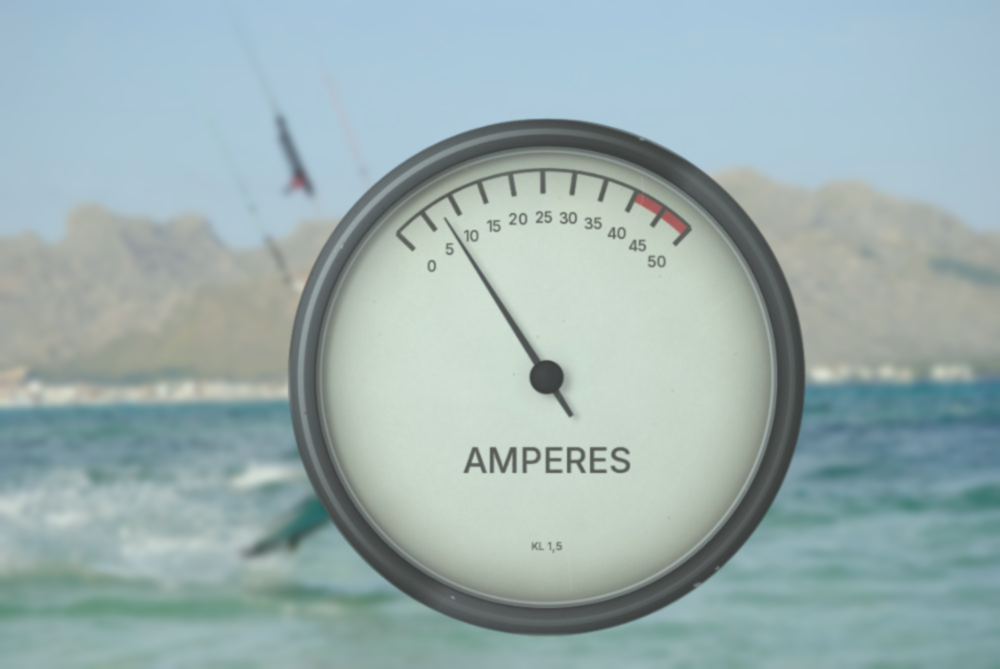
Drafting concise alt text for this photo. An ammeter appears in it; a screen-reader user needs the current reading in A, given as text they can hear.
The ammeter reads 7.5 A
